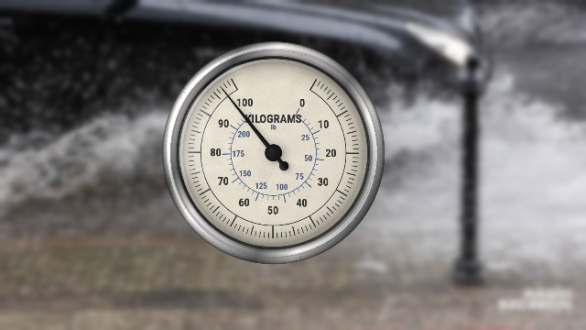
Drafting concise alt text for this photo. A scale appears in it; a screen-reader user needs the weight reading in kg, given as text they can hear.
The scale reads 97 kg
